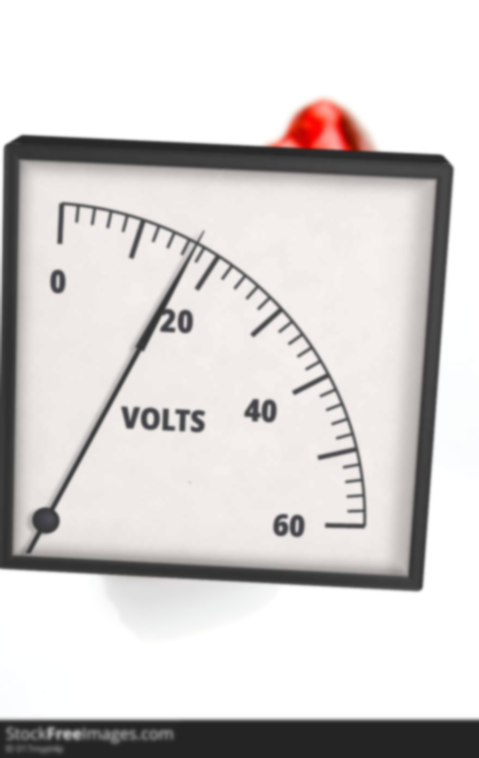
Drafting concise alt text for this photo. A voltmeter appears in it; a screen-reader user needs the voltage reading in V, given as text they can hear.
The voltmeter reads 17 V
